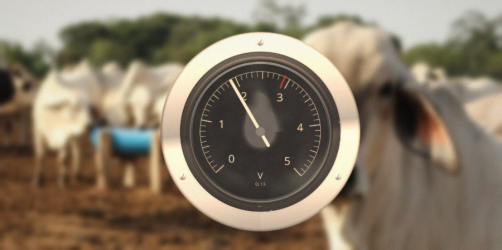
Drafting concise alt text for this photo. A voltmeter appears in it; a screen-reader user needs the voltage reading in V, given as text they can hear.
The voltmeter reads 1.9 V
